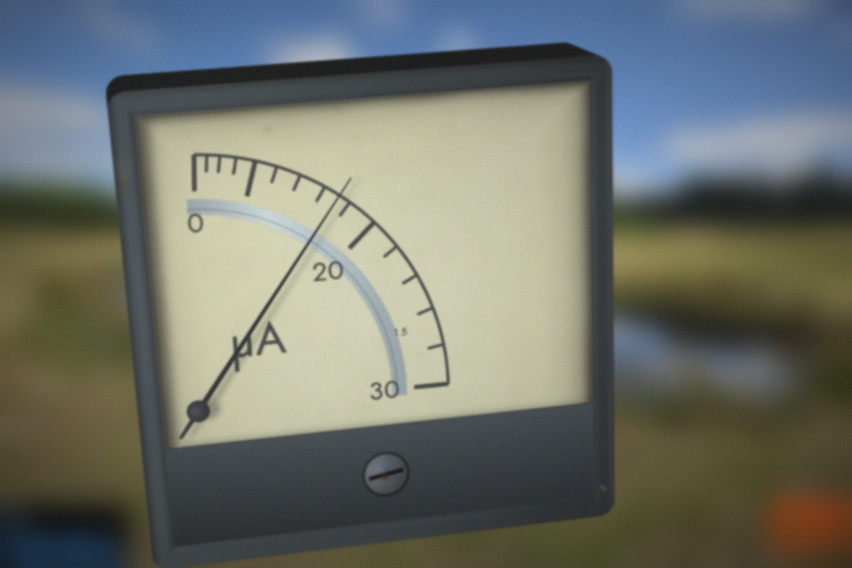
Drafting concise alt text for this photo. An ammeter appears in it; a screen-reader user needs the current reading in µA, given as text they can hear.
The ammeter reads 17 µA
